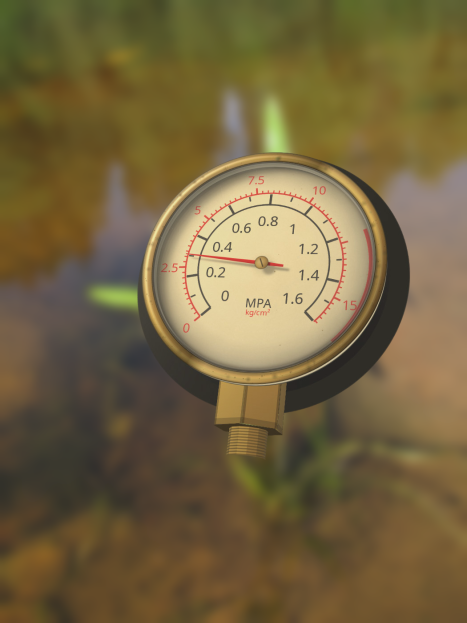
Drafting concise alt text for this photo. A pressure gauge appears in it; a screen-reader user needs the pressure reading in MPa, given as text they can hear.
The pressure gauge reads 0.3 MPa
